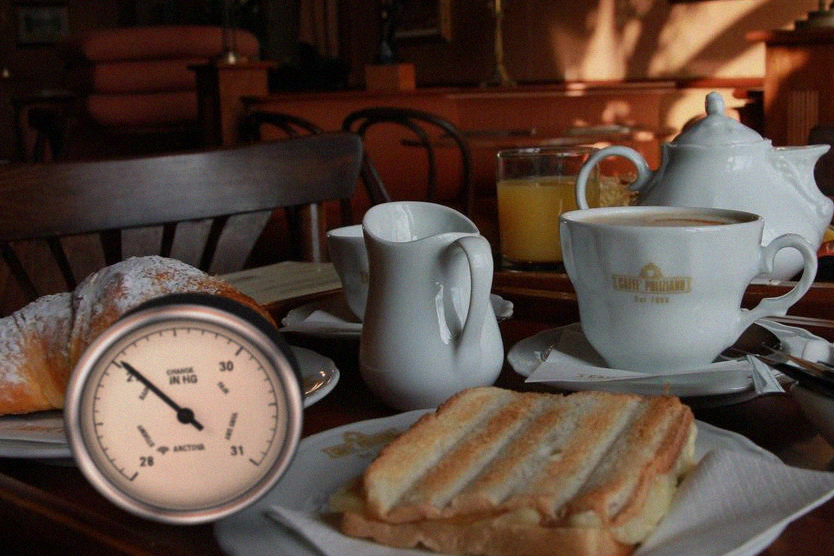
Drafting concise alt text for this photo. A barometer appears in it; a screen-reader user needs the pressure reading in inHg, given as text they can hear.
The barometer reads 29.05 inHg
